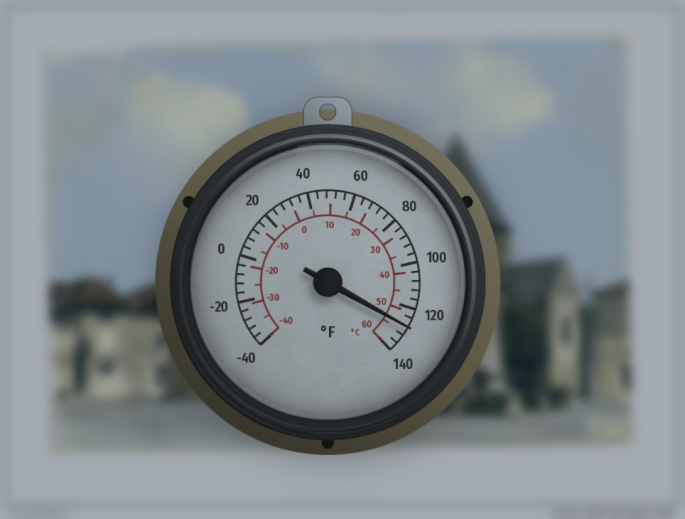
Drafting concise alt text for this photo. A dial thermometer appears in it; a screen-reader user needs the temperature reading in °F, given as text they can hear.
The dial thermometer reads 128 °F
